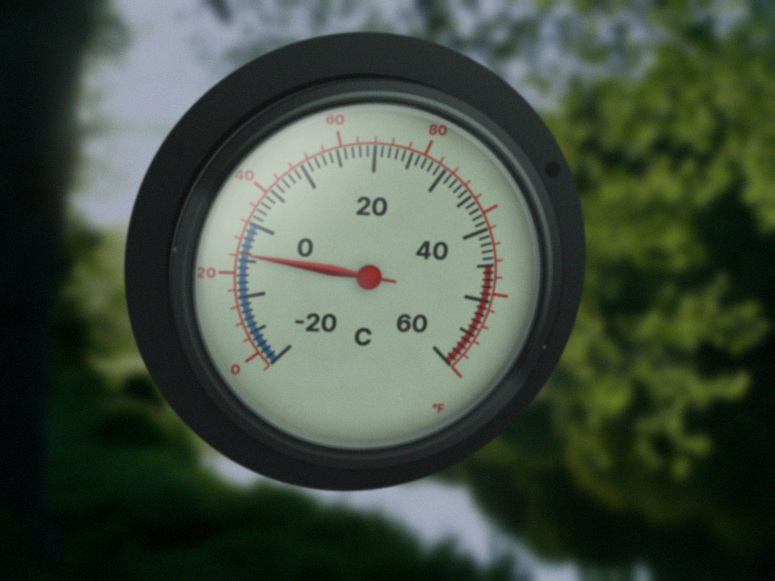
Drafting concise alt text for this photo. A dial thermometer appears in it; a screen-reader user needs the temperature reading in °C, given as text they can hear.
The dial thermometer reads -4 °C
